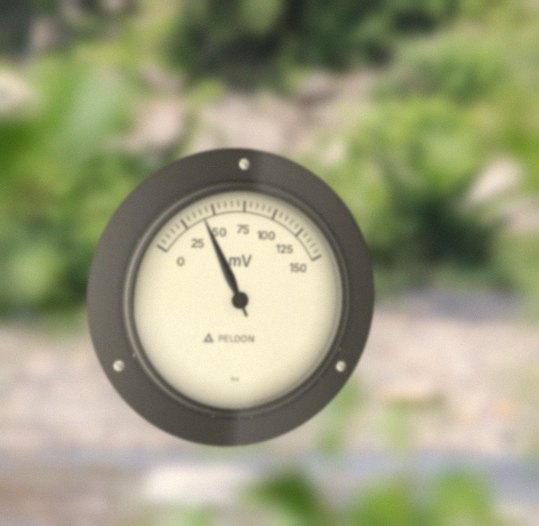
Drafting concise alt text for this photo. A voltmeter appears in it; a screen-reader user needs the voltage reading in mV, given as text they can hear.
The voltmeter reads 40 mV
